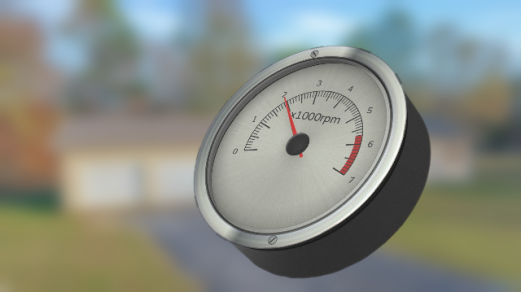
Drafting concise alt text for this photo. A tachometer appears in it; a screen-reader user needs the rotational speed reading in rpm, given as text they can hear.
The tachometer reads 2000 rpm
